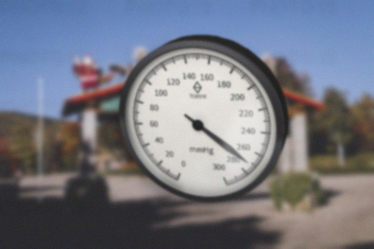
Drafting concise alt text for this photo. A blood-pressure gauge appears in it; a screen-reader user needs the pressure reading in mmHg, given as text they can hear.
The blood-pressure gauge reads 270 mmHg
